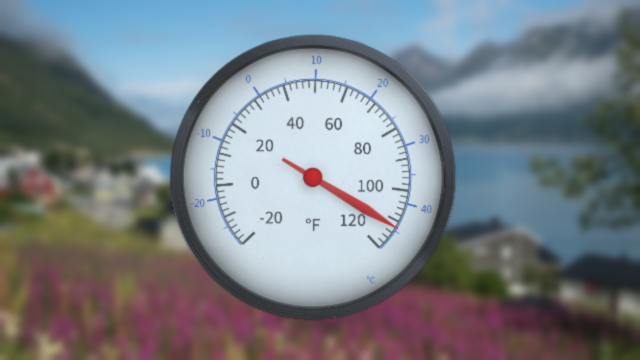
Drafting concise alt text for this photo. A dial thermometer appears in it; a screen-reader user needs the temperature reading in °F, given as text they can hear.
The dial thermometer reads 112 °F
